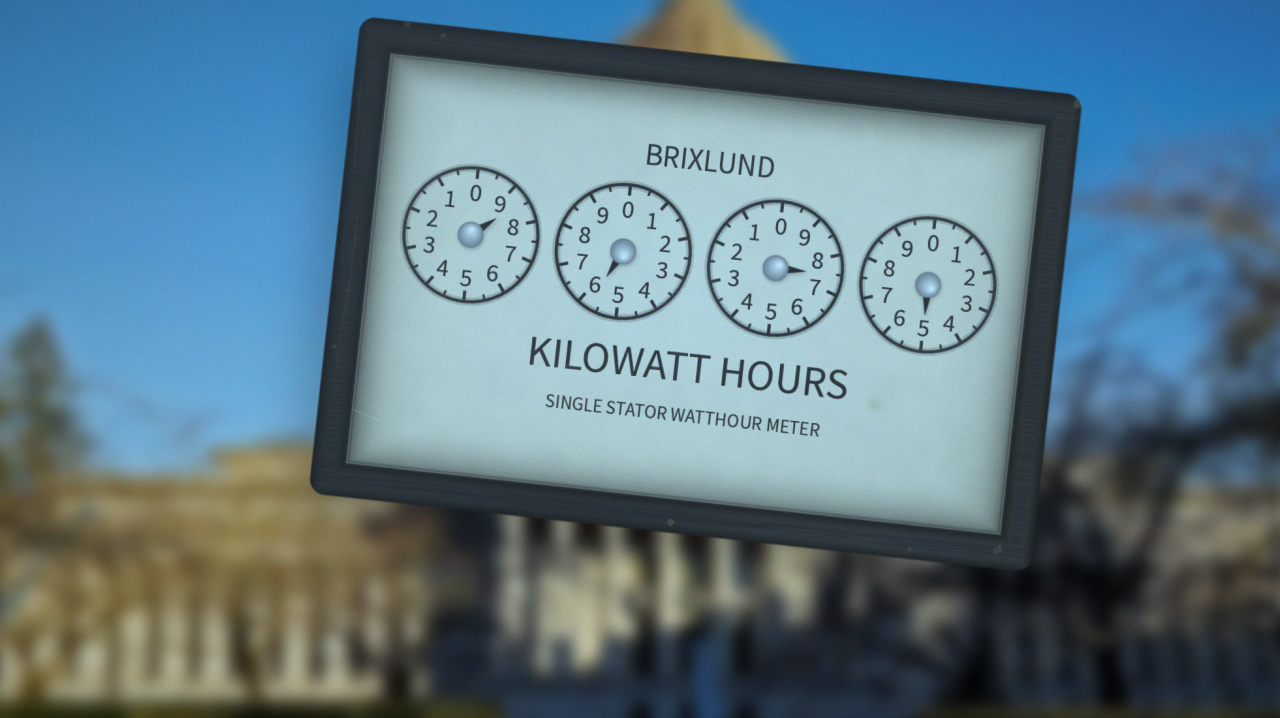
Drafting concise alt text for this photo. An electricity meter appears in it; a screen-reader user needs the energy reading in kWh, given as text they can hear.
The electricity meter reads 8575 kWh
